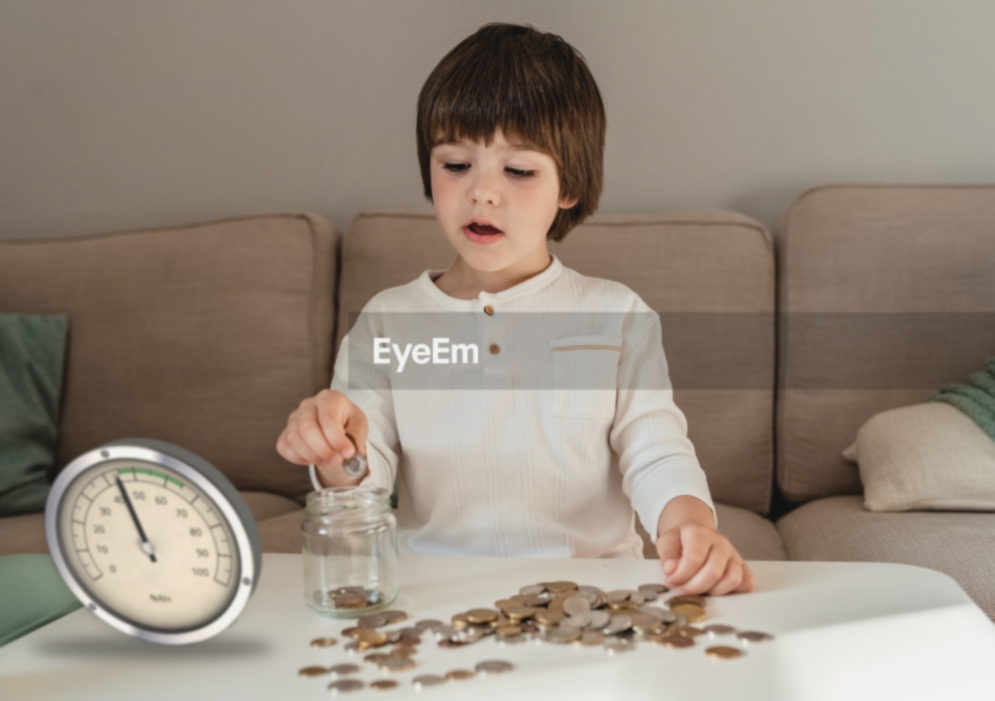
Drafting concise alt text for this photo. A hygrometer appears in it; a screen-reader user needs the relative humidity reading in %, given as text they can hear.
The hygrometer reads 45 %
